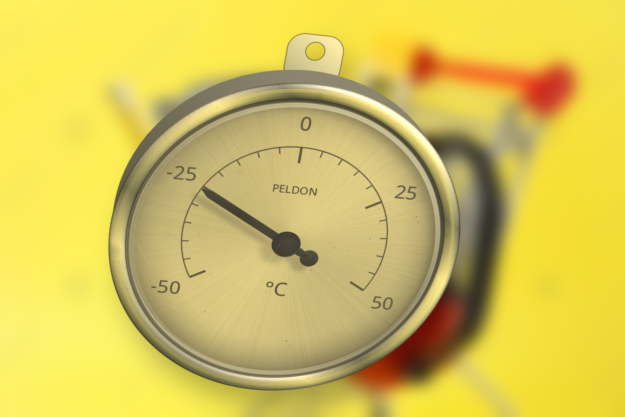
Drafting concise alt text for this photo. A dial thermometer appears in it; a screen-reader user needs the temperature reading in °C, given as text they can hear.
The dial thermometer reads -25 °C
